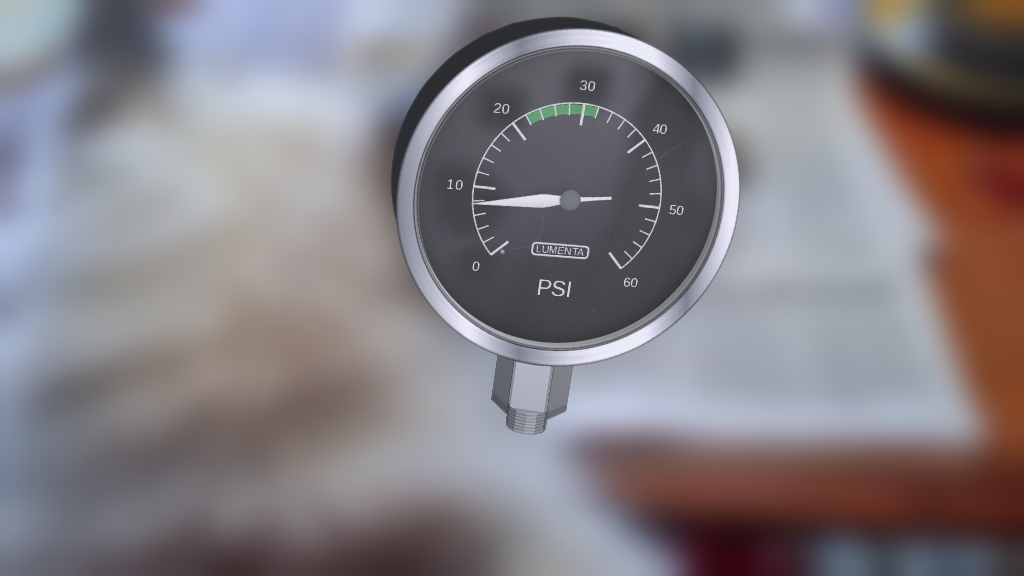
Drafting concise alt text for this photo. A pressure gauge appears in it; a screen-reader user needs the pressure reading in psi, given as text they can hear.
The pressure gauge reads 8 psi
